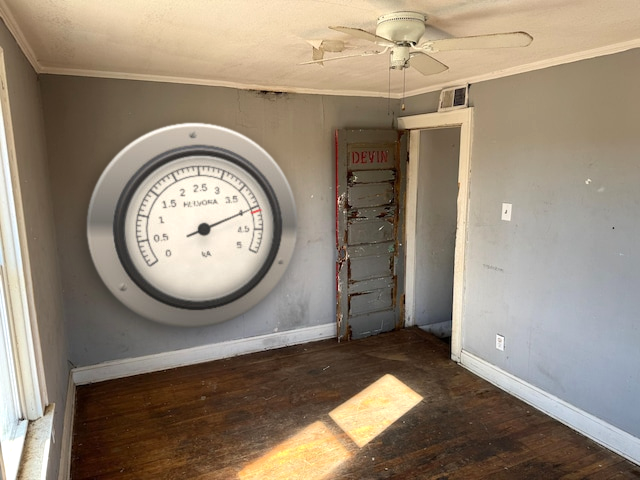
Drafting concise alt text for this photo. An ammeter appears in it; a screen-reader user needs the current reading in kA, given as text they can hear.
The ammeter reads 4 kA
